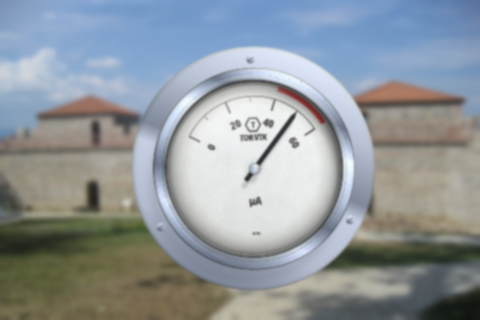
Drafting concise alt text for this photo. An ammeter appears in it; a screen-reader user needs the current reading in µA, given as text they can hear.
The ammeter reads 50 µA
